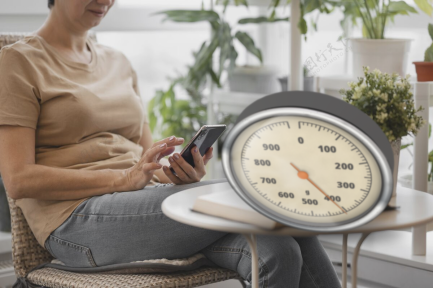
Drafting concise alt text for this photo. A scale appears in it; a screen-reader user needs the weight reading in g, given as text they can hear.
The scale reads 400 g
